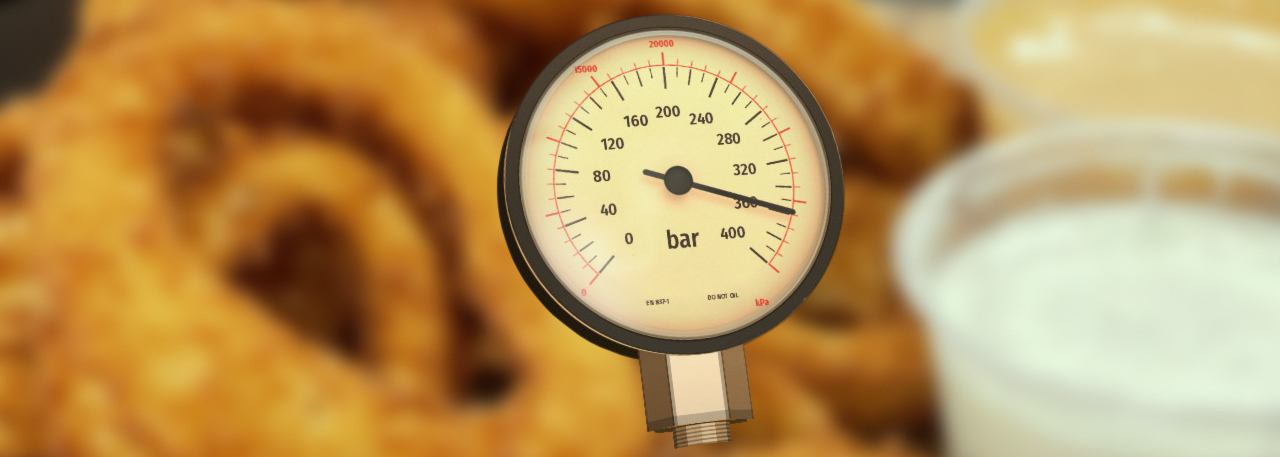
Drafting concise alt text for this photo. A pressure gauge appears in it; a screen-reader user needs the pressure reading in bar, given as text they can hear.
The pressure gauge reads 360 bar
